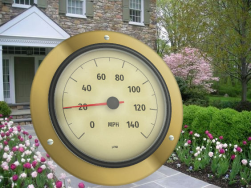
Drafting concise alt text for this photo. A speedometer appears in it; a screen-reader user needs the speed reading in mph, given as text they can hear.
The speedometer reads 20 mph
